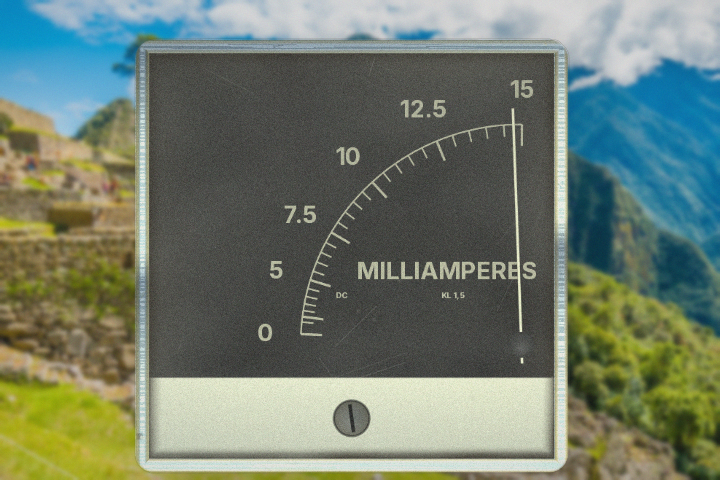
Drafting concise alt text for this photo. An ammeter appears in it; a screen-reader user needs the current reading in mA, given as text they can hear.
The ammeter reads 14.75 mA
